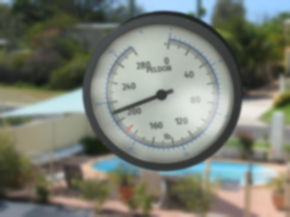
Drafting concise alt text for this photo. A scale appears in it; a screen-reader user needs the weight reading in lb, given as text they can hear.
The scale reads 210 lb
